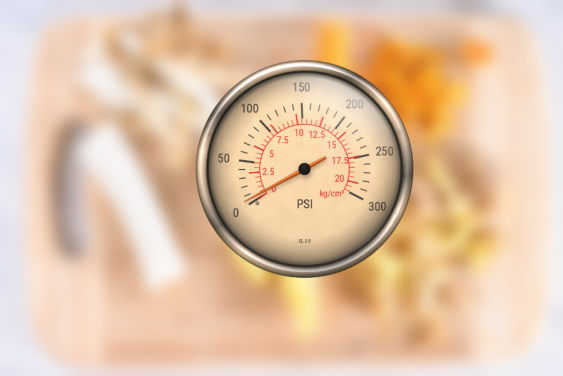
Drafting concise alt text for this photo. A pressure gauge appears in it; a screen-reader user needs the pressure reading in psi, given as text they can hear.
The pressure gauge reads 5 psi
